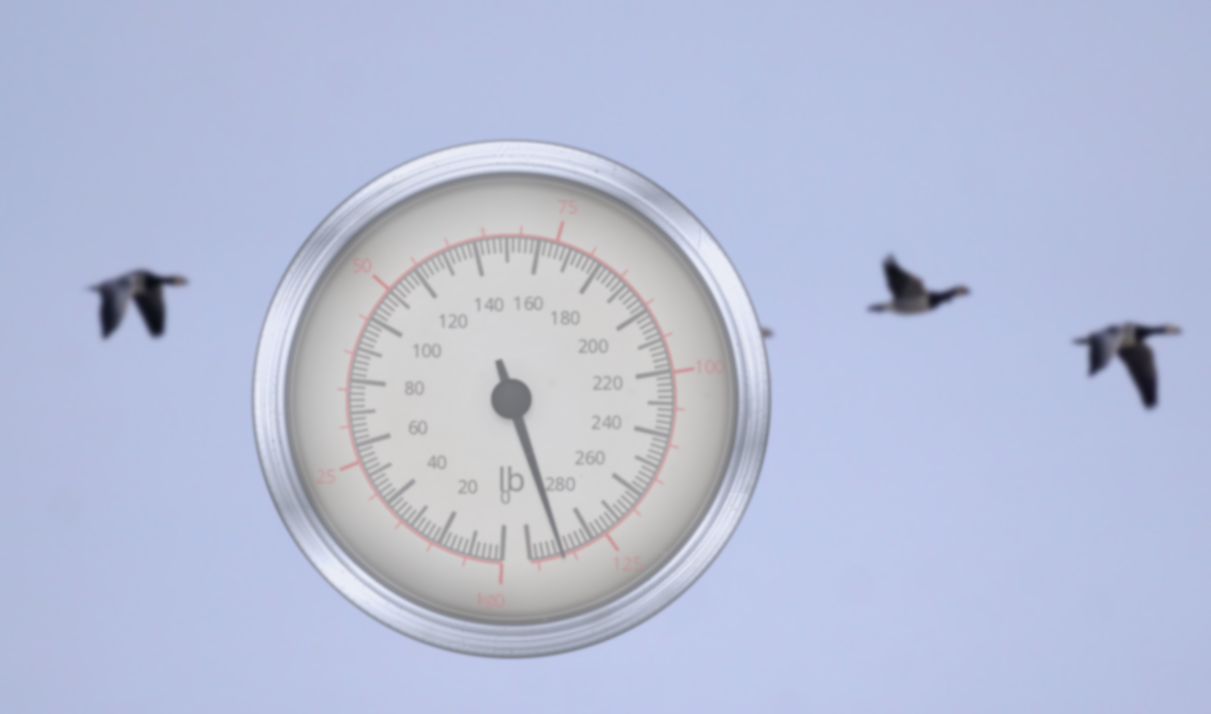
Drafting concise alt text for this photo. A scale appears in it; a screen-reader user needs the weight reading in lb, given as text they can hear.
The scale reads 290 lb
